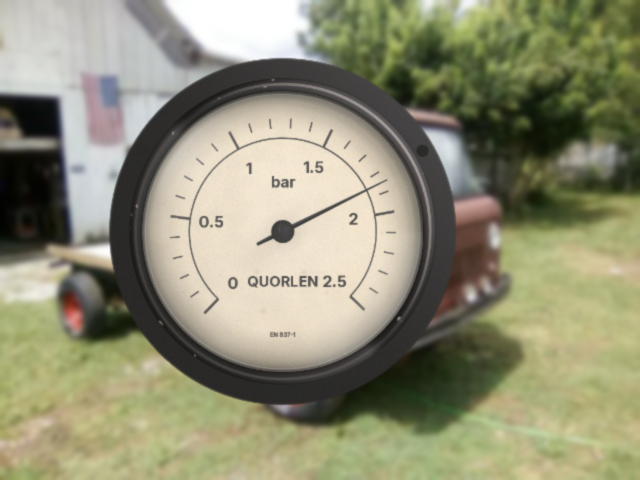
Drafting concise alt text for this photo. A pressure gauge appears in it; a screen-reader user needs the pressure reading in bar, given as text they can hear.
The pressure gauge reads 1.85 bar
